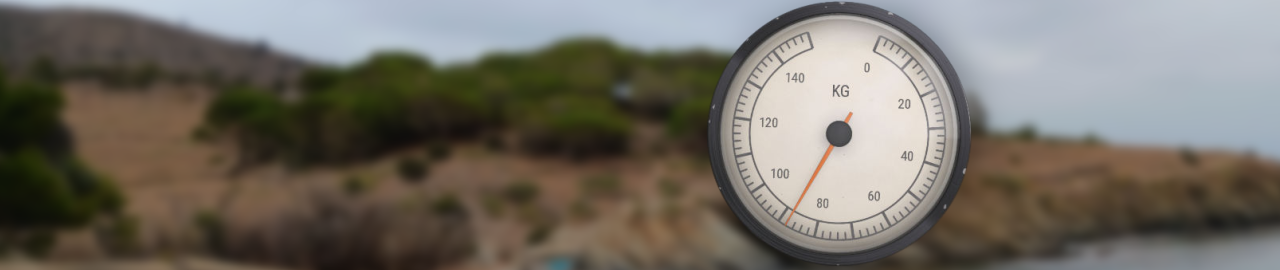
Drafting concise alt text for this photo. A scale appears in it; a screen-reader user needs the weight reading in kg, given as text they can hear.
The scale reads 88 kg
